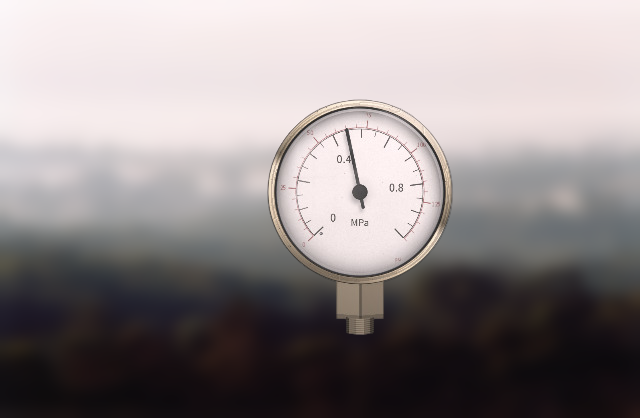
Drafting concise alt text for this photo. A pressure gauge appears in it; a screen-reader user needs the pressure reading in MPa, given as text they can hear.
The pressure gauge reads 0.45 MPa
